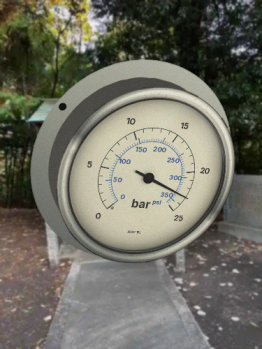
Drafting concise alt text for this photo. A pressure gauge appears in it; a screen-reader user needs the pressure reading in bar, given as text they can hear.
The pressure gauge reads 23 bar
